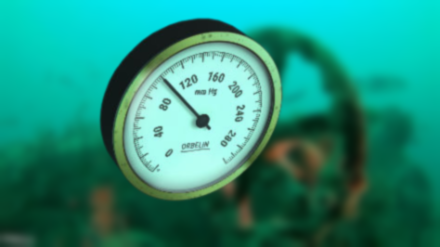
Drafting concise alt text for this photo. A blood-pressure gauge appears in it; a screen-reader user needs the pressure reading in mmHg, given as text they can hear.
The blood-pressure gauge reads 100 mmHg
